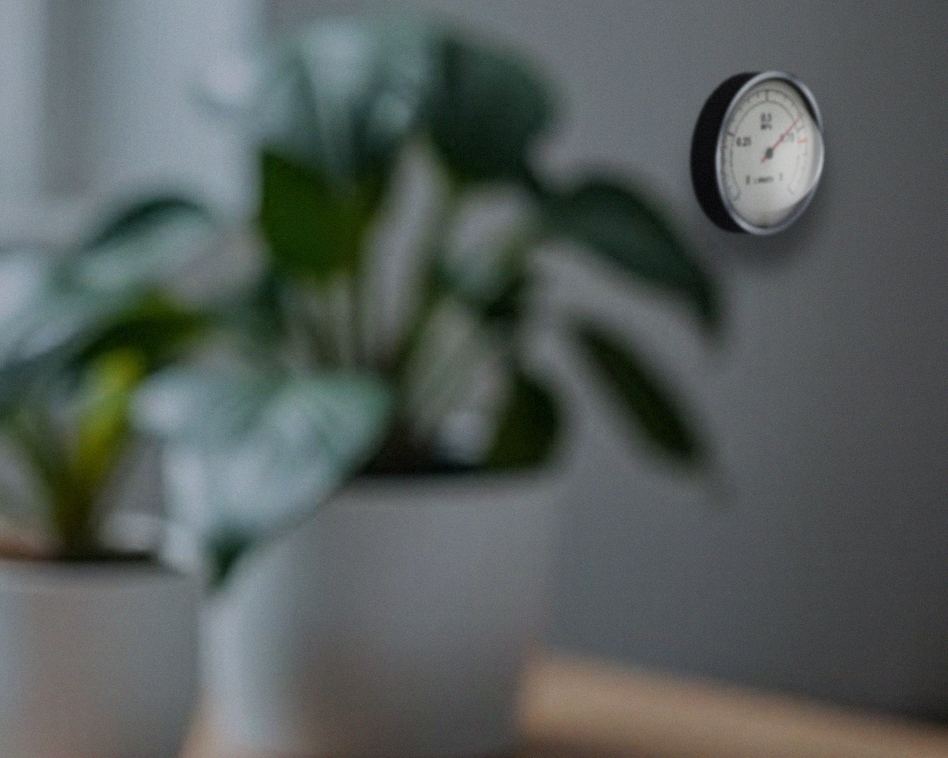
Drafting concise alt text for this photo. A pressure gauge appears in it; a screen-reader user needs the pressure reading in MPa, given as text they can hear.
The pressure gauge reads 0.7 MPa
